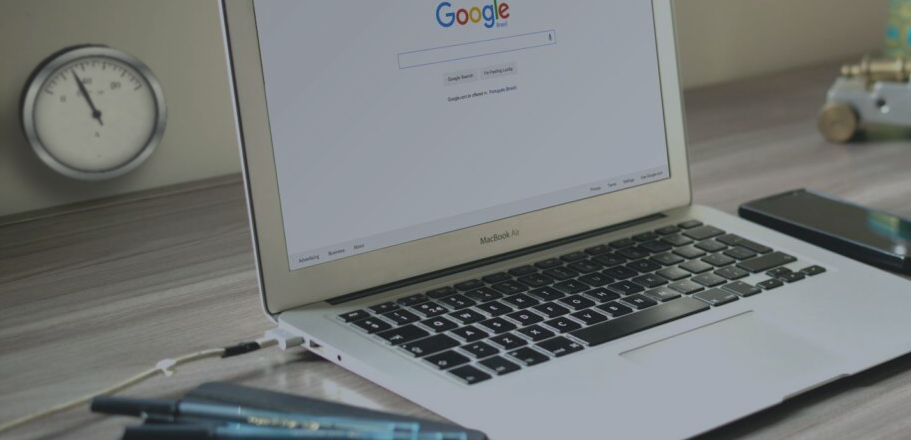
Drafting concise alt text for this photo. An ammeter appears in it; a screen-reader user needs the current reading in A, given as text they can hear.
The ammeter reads 30 A
